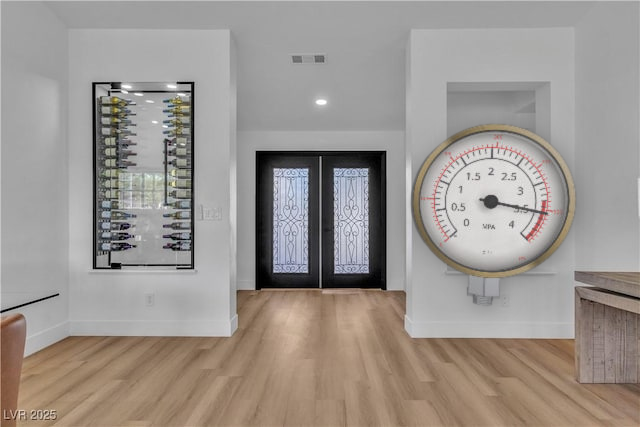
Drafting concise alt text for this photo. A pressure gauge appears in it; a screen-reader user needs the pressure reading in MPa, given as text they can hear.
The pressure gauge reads 3.5 MPa
